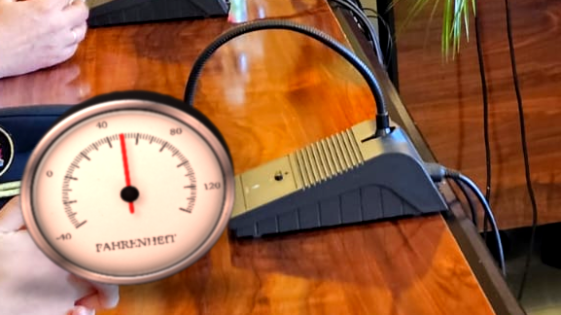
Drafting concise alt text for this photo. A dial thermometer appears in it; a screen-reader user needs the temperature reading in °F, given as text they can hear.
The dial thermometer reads 50 °F
